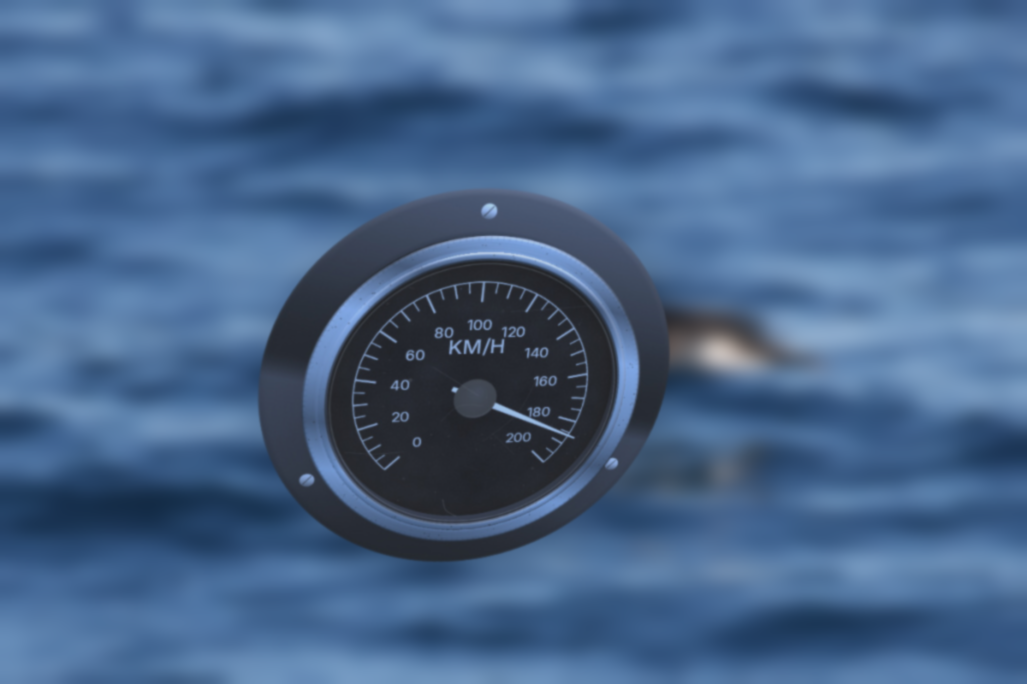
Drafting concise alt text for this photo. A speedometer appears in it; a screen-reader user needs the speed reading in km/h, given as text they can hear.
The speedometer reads 185 km/h
